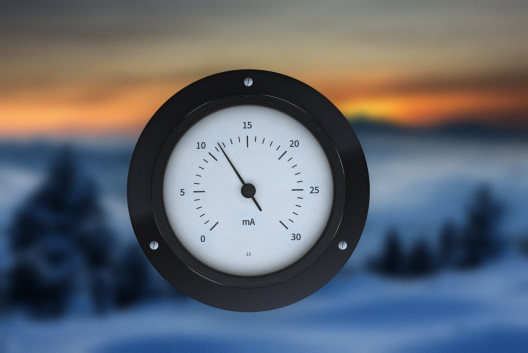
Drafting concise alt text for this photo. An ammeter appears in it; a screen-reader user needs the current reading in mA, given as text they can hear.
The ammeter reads 11.5 mA
